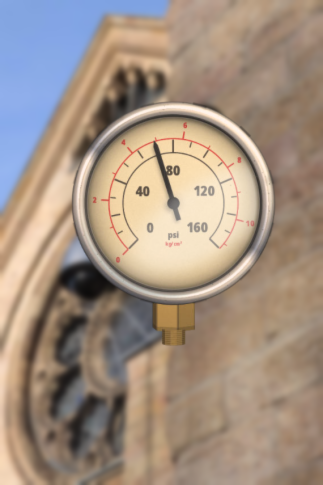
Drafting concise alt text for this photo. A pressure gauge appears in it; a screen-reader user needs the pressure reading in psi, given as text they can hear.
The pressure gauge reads 70 psi
